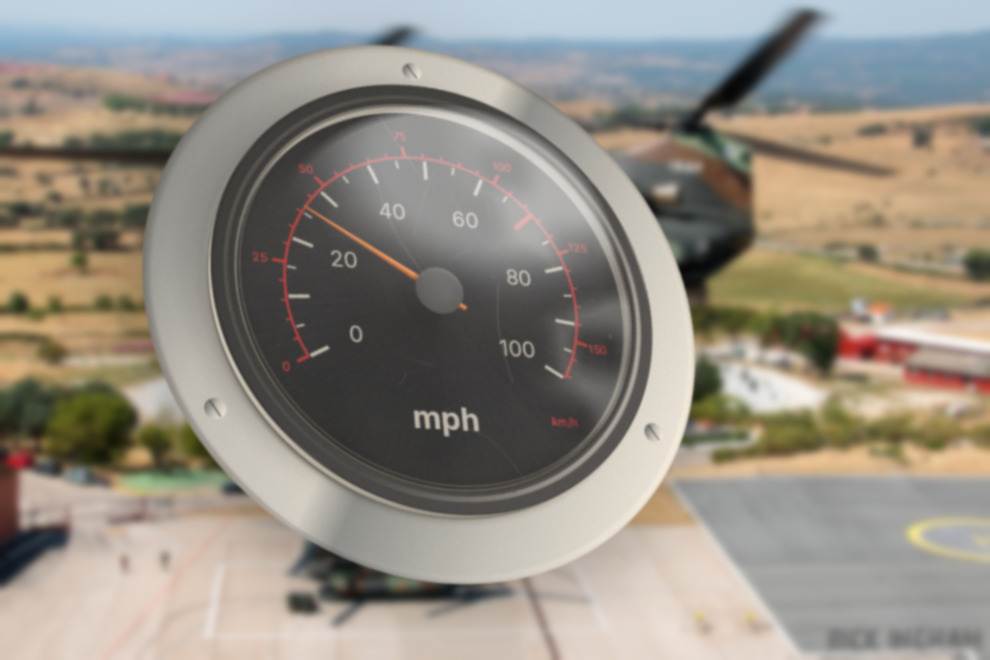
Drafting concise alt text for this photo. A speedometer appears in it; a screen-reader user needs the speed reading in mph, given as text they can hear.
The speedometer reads 25 mph
